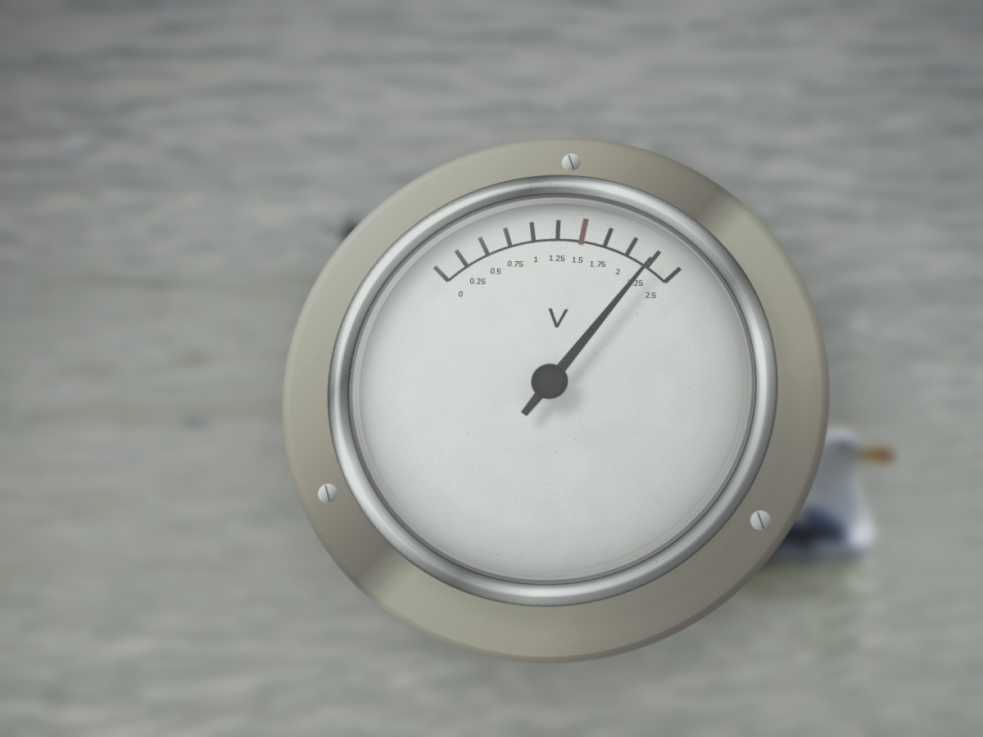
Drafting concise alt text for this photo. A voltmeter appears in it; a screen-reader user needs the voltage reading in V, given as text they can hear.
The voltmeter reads 2.25 V
